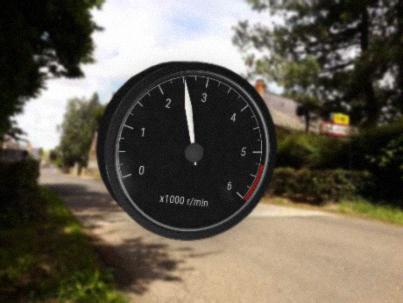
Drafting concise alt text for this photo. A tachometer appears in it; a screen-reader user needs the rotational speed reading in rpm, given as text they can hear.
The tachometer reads 2500 rpm
